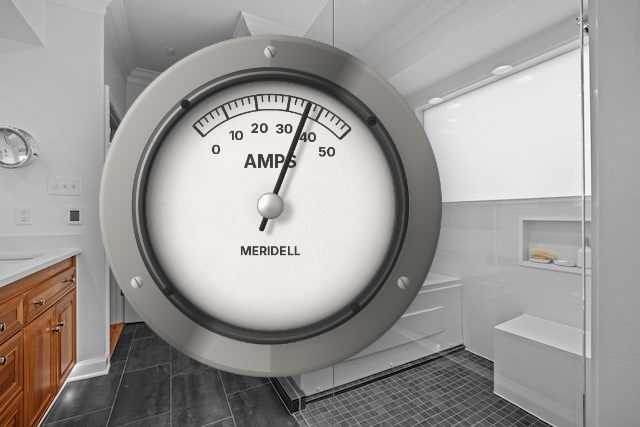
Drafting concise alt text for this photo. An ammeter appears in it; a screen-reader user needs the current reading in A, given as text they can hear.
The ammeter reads 36 A
